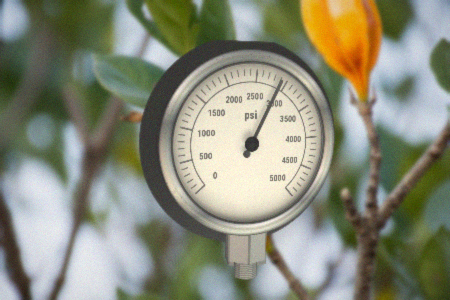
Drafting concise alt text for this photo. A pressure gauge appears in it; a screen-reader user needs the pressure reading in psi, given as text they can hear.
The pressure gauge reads 2900 psi
